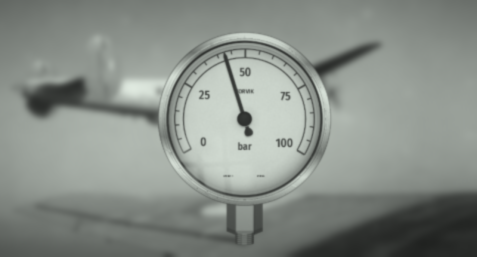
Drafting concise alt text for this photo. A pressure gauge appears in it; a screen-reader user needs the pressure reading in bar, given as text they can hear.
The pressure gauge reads 42.5 bar
